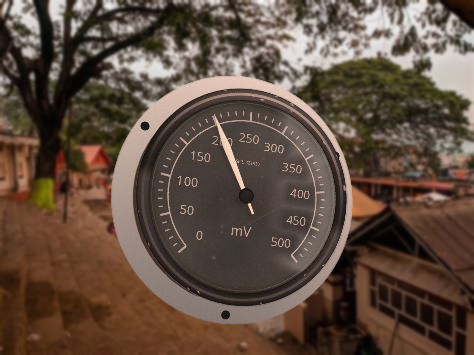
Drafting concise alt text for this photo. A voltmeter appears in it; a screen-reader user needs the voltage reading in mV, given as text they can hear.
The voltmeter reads 200 mV
